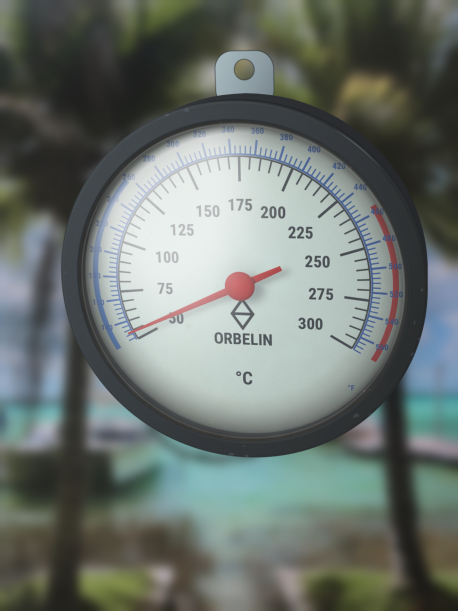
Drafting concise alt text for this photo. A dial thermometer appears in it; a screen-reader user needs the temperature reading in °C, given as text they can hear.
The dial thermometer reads 55 °C
